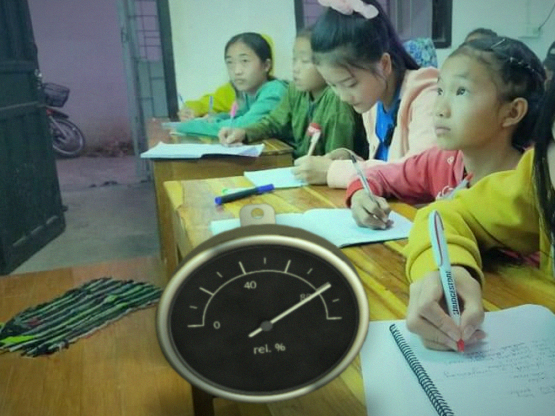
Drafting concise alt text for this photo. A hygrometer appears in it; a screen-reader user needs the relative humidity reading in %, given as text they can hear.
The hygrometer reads 80 %
